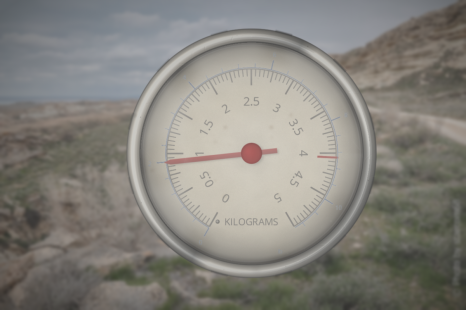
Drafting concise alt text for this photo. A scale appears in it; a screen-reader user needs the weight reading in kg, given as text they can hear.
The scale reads 0.9 kg
